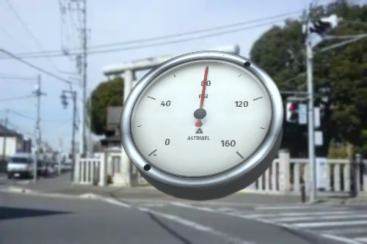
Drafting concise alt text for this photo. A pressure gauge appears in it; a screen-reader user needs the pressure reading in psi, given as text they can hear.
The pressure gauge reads 80 psi
